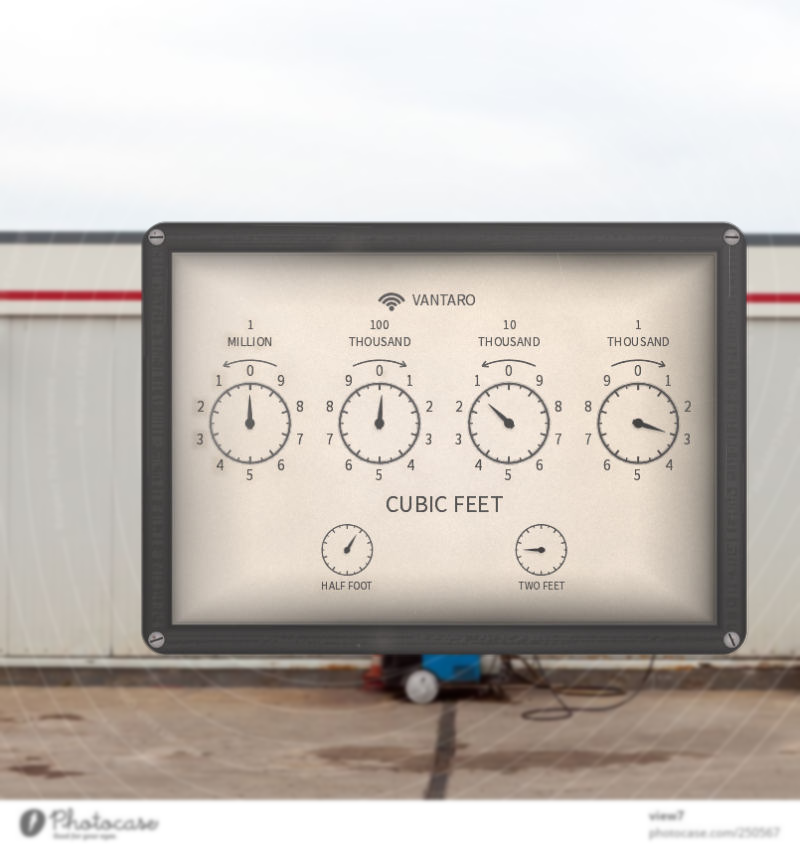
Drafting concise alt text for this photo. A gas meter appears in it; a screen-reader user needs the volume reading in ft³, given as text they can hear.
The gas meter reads 1300 ft³
